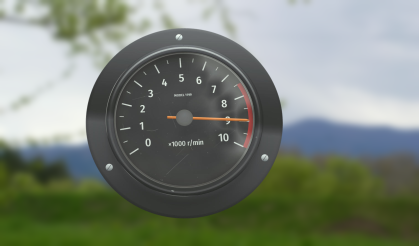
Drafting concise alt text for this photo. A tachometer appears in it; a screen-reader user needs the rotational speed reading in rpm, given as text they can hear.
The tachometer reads 9000 rpm
